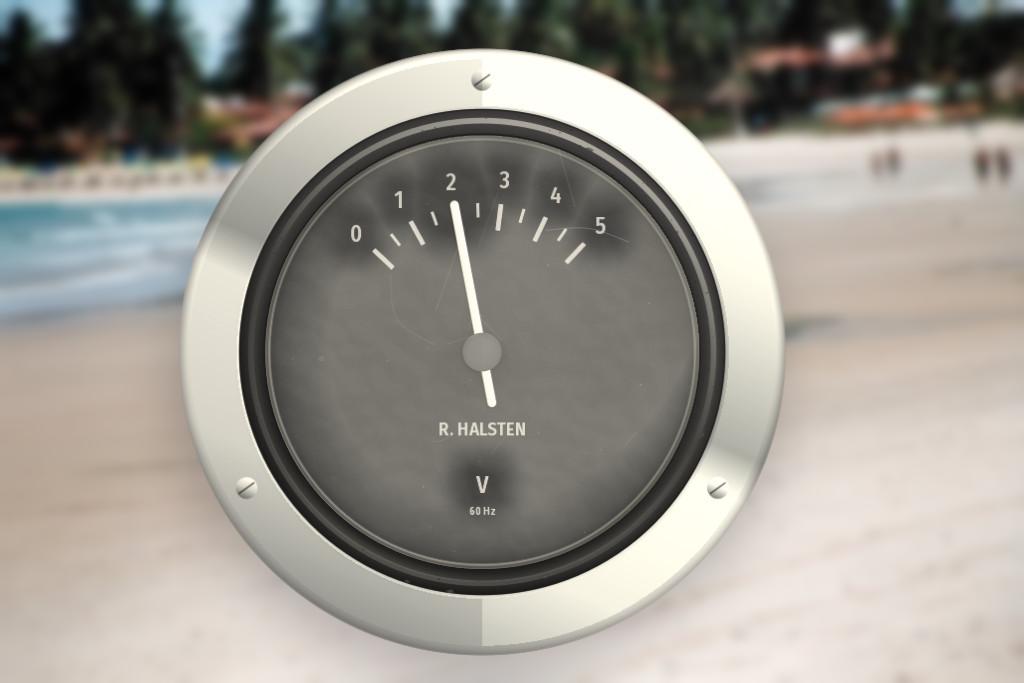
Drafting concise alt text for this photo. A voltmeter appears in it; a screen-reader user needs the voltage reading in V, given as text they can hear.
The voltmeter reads 2 V
